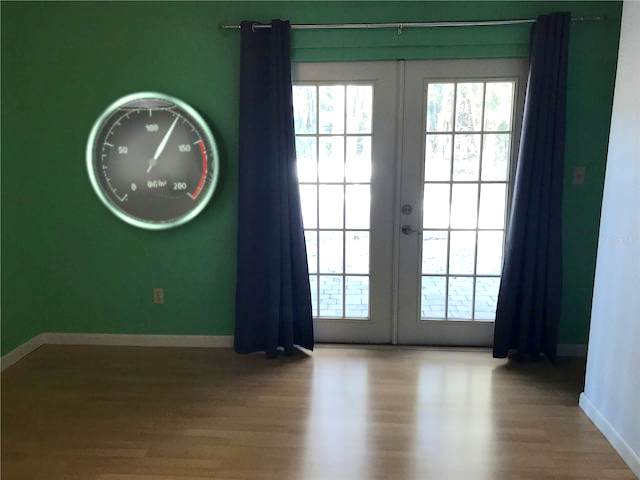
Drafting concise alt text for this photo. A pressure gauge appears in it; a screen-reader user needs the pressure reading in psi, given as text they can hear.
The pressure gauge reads 125 psi
